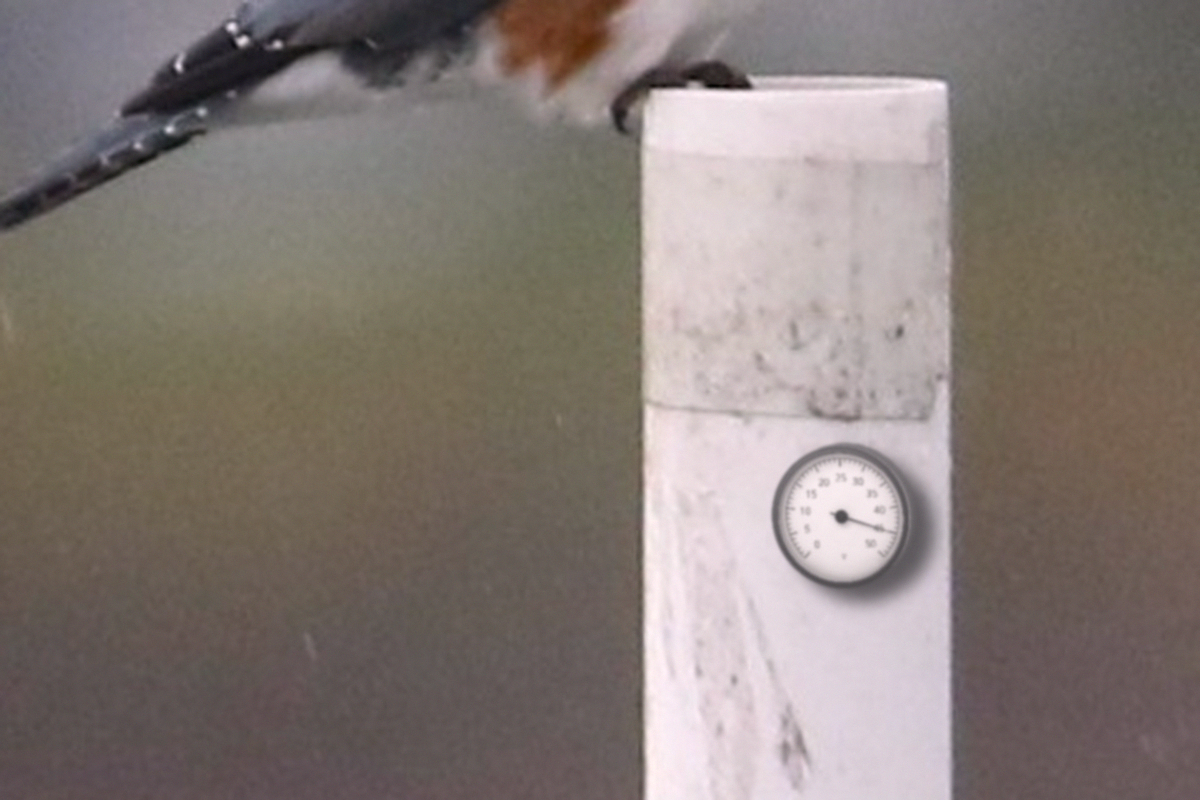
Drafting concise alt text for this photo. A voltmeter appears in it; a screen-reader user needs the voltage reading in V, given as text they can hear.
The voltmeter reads 45 V
